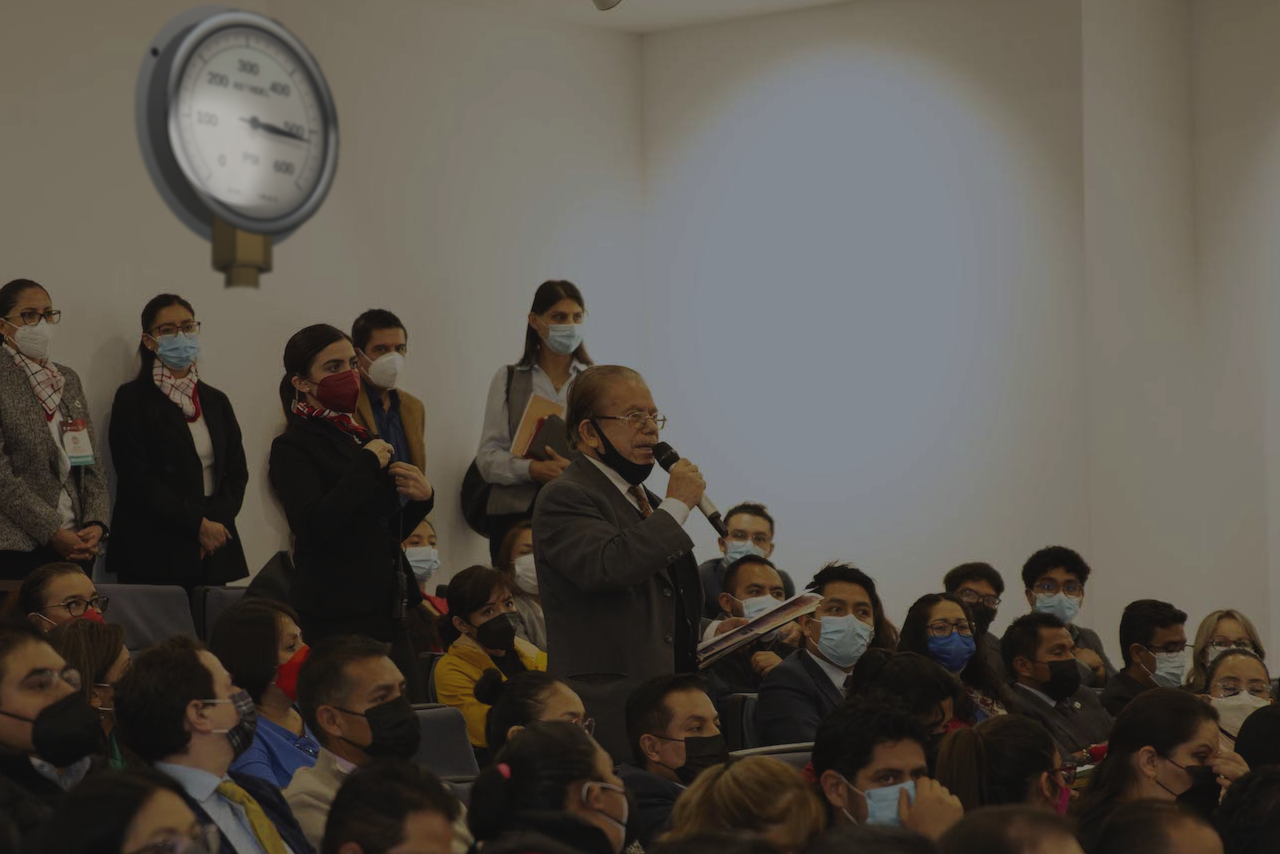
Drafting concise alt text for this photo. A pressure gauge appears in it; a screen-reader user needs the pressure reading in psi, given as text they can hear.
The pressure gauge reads 520 psi
